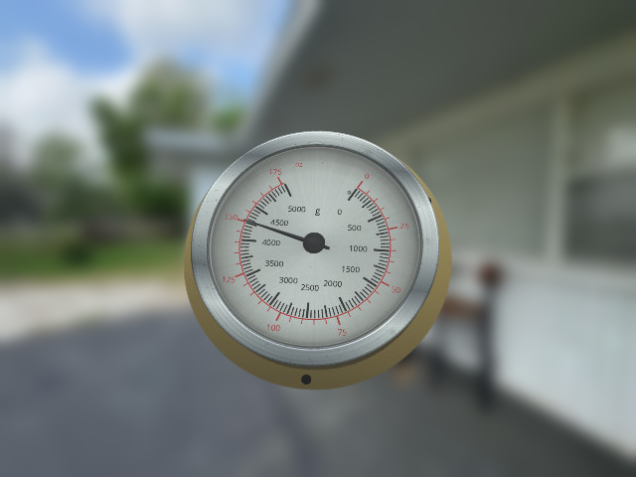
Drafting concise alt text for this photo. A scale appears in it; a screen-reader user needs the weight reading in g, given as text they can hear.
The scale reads 4250 g
